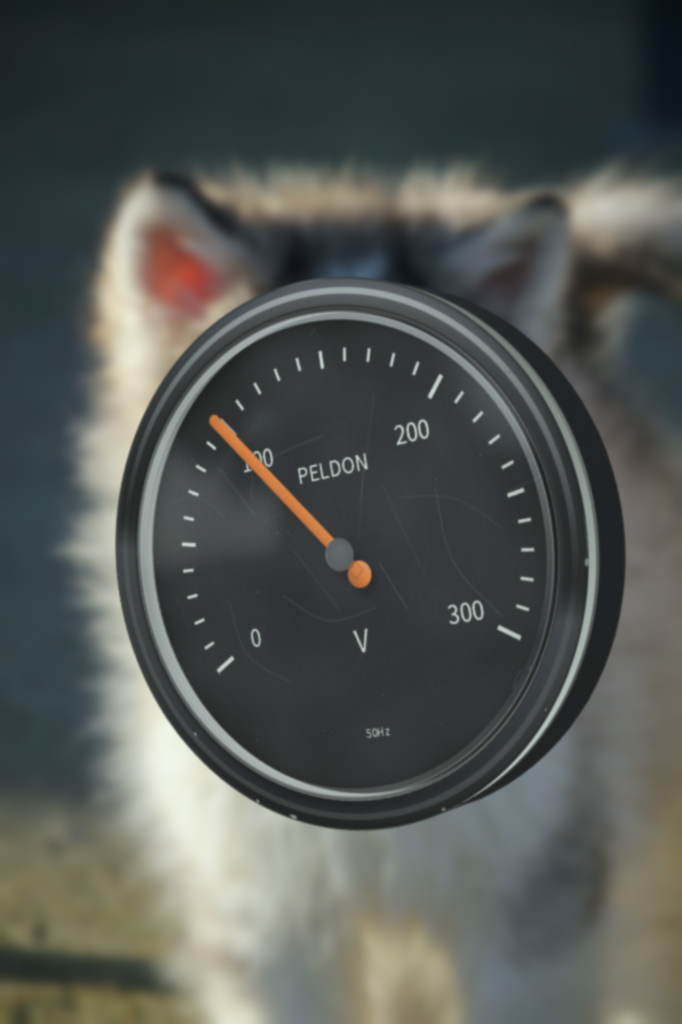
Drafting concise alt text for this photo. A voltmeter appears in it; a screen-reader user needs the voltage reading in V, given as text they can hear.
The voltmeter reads 100 V
